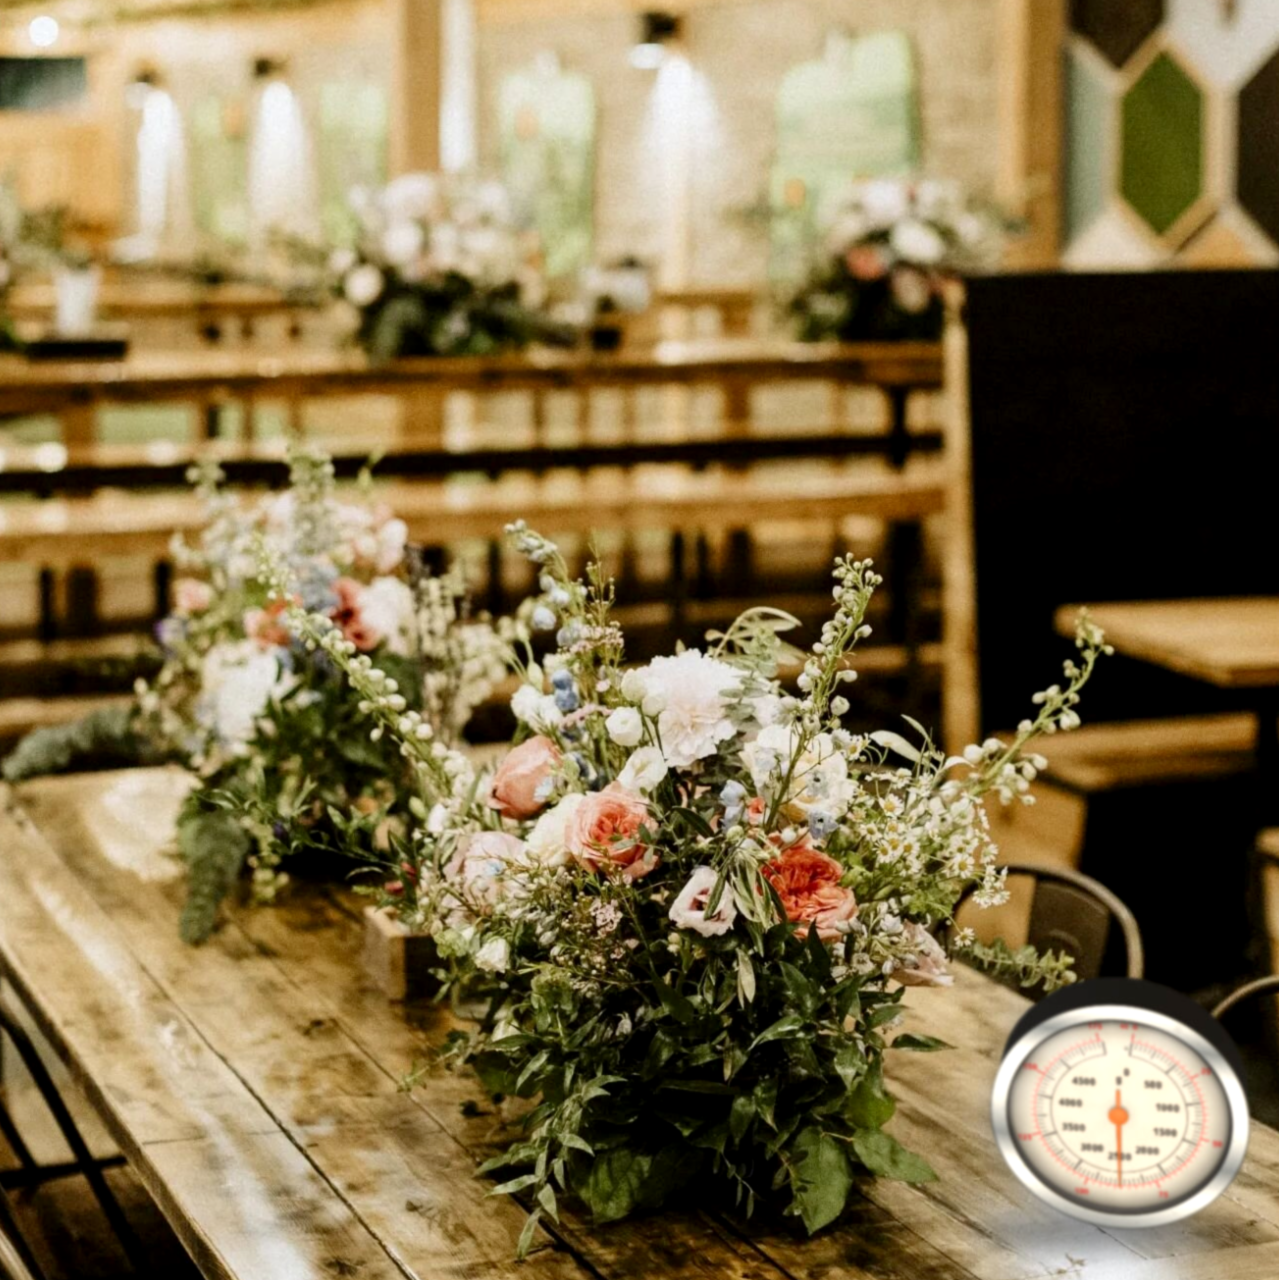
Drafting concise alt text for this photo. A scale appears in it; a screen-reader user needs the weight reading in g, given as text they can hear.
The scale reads 2500 g
